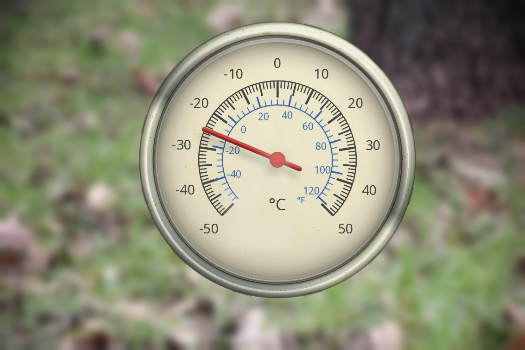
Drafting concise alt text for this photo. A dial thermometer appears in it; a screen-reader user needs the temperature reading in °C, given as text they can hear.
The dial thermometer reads -25 °C
